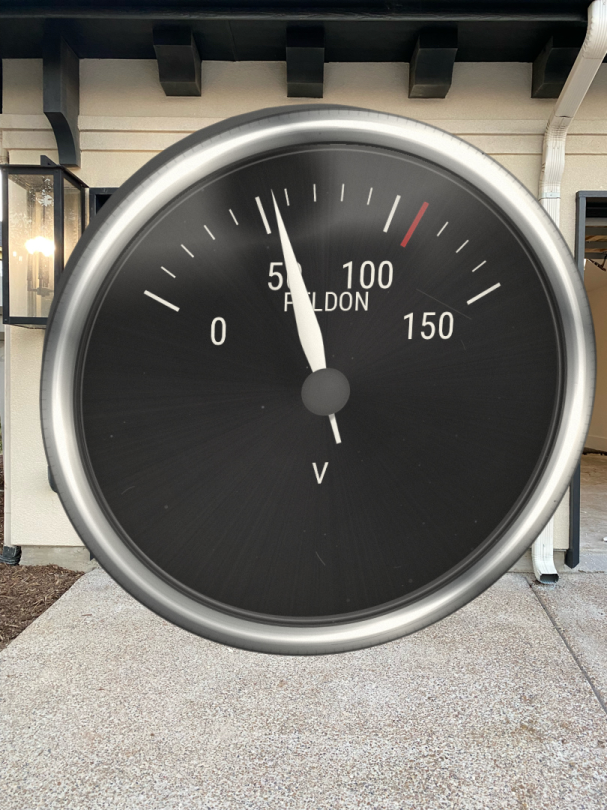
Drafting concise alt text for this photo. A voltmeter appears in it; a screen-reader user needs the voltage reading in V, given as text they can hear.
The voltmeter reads 55 V
